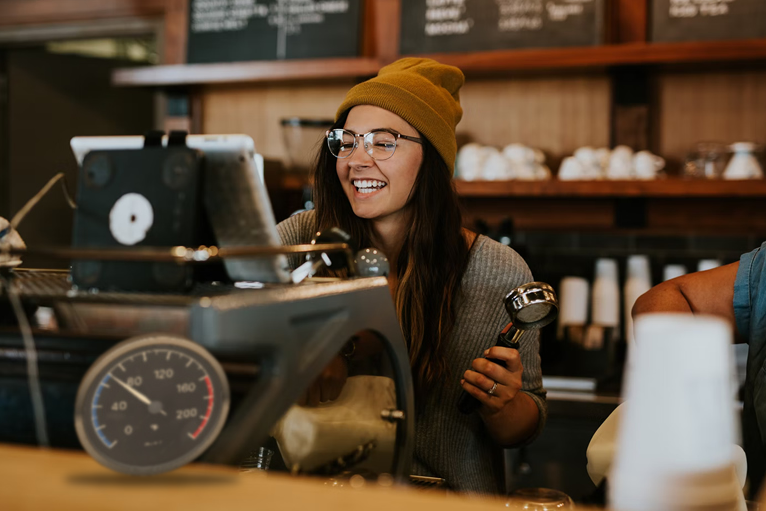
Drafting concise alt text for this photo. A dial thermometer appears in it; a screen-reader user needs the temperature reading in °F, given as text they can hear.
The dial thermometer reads 70 °F
